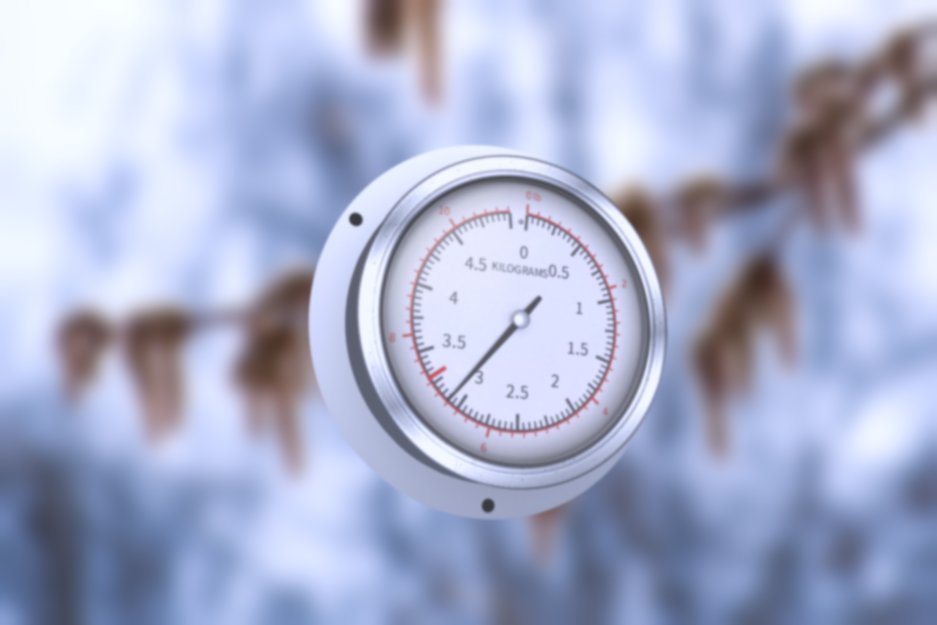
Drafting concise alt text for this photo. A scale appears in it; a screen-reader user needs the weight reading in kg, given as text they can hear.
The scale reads 3.1 kg
